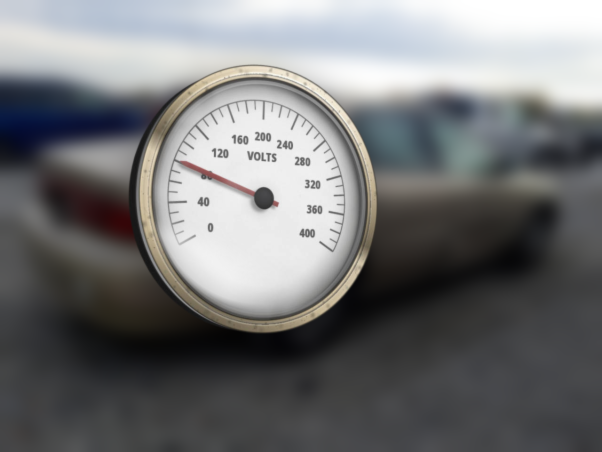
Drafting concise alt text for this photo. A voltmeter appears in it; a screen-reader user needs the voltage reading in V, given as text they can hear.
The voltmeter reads 80 V
